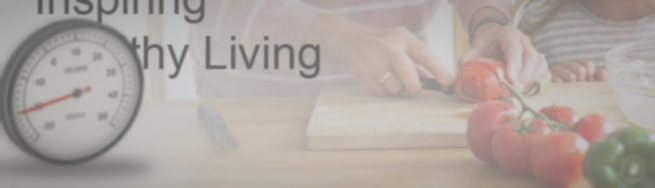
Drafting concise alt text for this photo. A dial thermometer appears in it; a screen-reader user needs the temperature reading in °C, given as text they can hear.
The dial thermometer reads -20 °C
